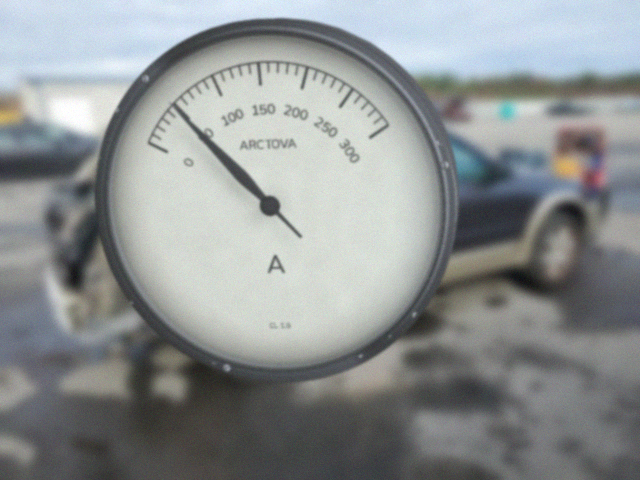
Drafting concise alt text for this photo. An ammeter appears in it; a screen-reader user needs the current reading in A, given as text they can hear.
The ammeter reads 50 A
